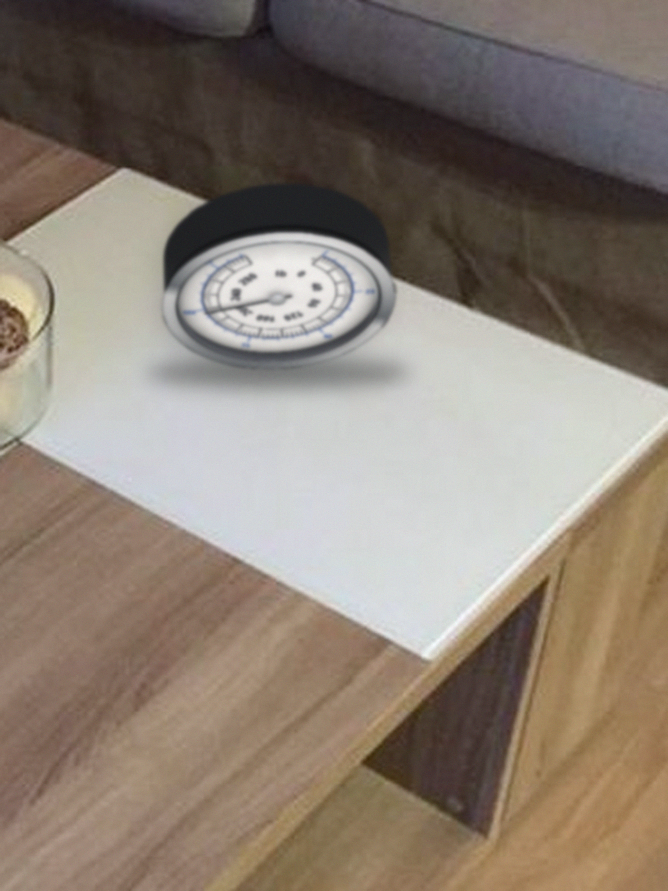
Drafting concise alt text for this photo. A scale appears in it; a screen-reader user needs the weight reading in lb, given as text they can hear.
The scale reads 220 lb
